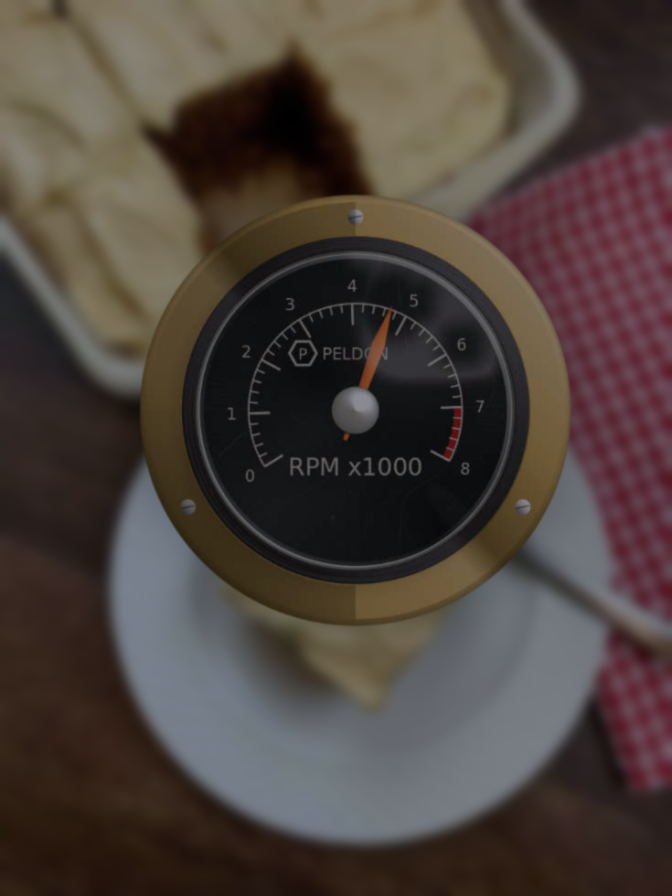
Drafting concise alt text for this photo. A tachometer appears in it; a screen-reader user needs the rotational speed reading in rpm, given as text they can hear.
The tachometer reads 4700 rpm
